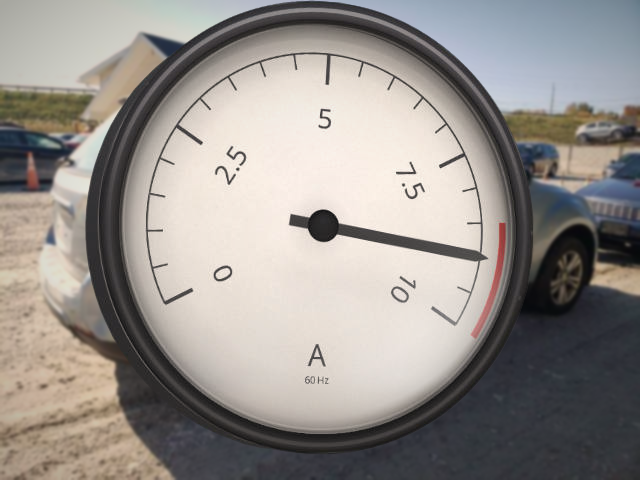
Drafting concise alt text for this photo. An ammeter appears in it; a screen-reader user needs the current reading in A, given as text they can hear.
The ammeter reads 9 A
